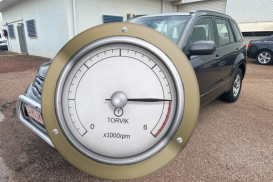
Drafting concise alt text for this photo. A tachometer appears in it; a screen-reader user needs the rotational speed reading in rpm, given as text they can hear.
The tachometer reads 5000 rpm
